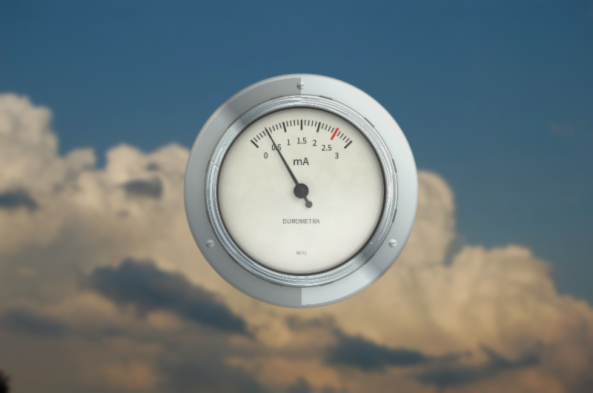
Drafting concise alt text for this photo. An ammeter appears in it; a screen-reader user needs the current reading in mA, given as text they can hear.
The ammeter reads 0.5 mA
